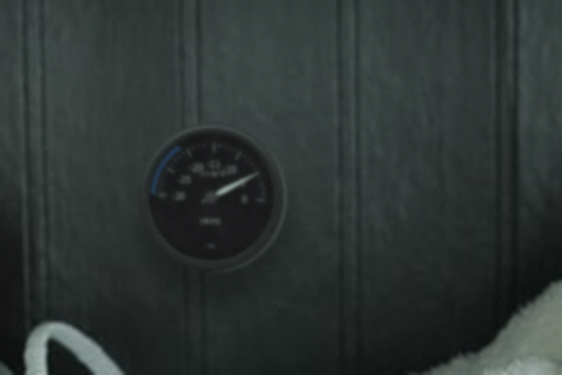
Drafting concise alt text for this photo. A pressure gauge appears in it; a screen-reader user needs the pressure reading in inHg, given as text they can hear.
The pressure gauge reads -5 inHg
